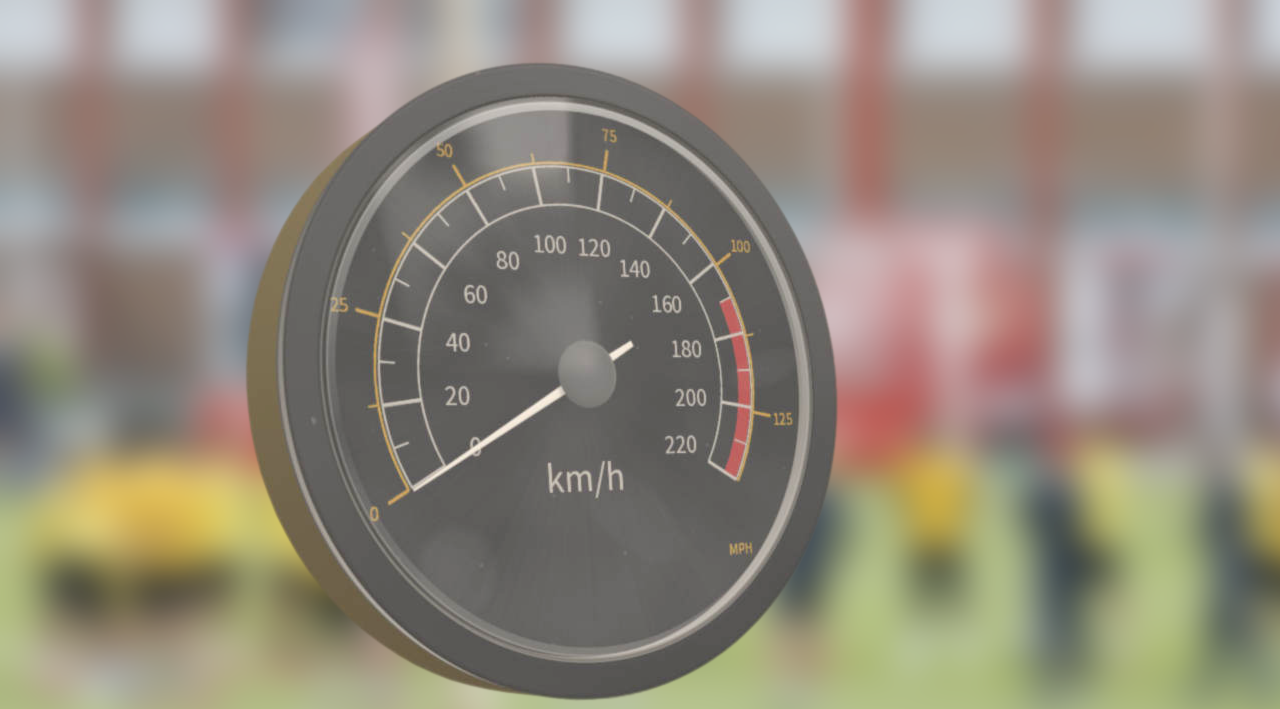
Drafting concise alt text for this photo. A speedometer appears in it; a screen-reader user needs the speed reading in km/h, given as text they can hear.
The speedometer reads 0 km/h
